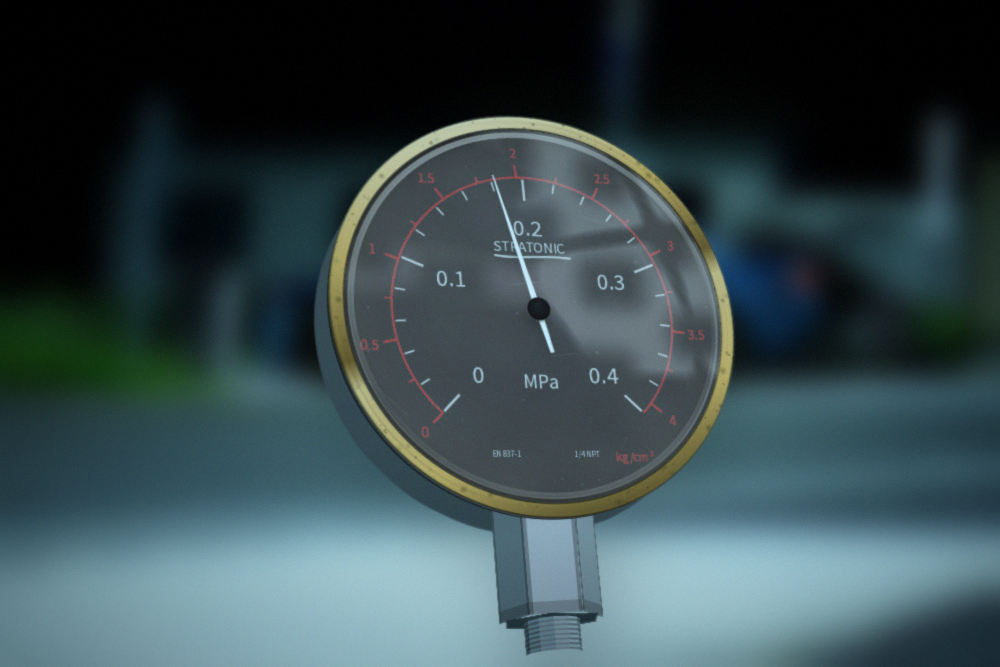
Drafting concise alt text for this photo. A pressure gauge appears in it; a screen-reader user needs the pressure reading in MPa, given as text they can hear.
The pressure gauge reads 0.18 MPa
